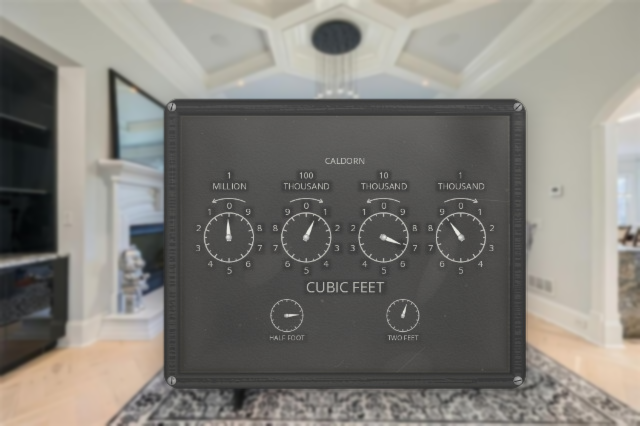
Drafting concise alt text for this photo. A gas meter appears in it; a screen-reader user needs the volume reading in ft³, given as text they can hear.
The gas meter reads 6900 ft³
